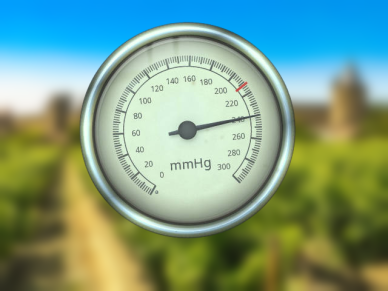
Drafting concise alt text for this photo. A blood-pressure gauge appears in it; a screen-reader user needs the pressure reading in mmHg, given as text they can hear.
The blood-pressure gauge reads 240 mmHg
